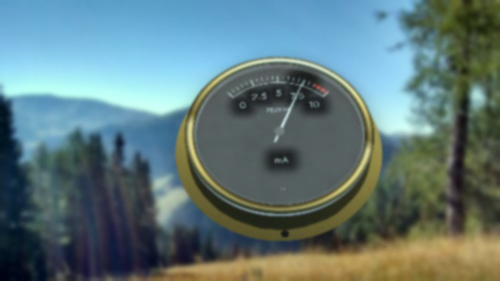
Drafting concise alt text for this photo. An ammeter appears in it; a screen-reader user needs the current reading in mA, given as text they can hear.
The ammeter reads 7.5 mA
